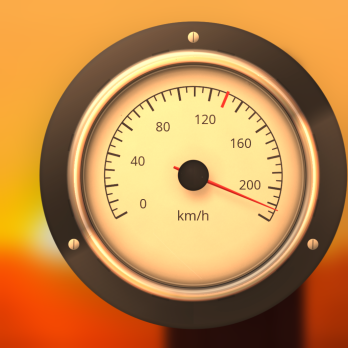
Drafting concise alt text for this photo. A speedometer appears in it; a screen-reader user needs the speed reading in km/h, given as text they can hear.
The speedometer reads 212.5 km/h
